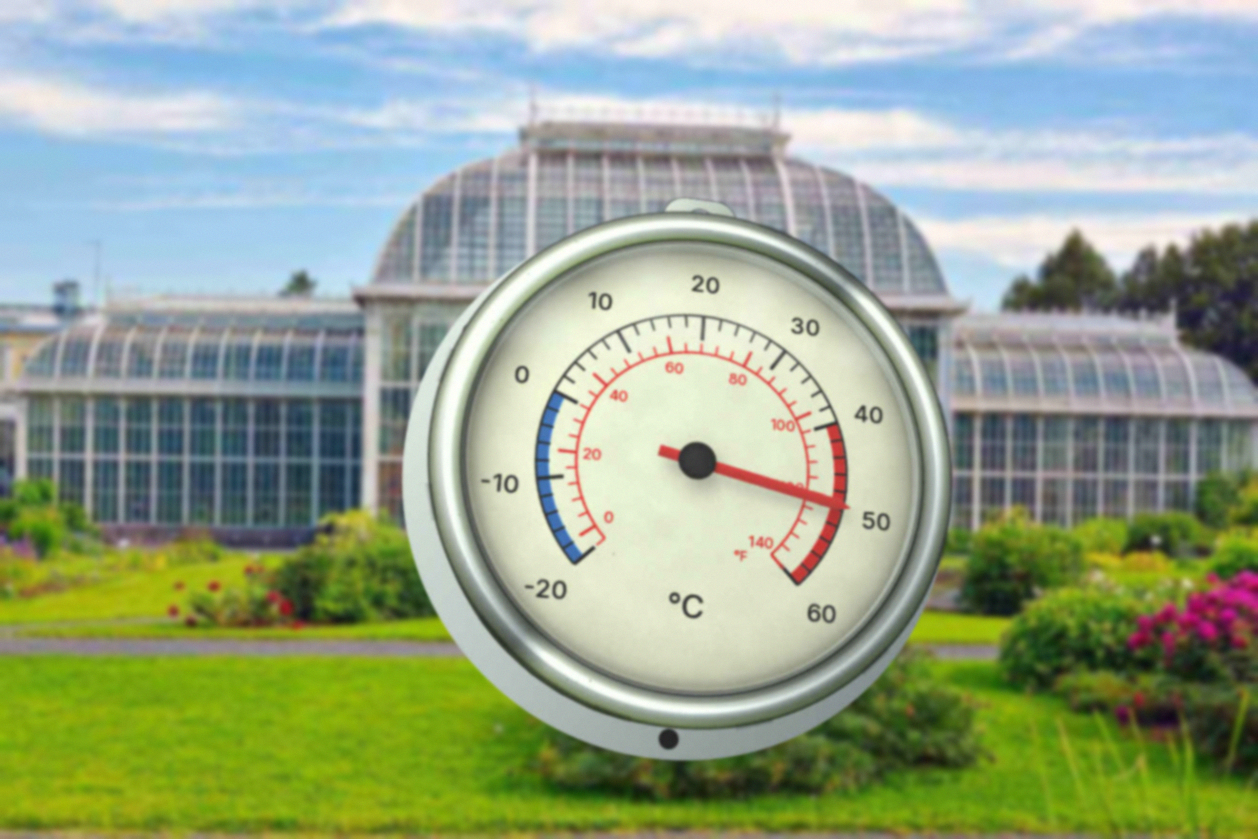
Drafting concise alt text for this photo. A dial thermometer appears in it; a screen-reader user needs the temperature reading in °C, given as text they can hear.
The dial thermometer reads 50 °C
